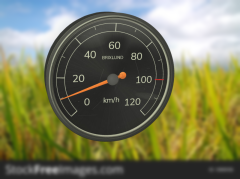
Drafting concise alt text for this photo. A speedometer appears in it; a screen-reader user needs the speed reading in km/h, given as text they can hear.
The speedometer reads 10 km/h
